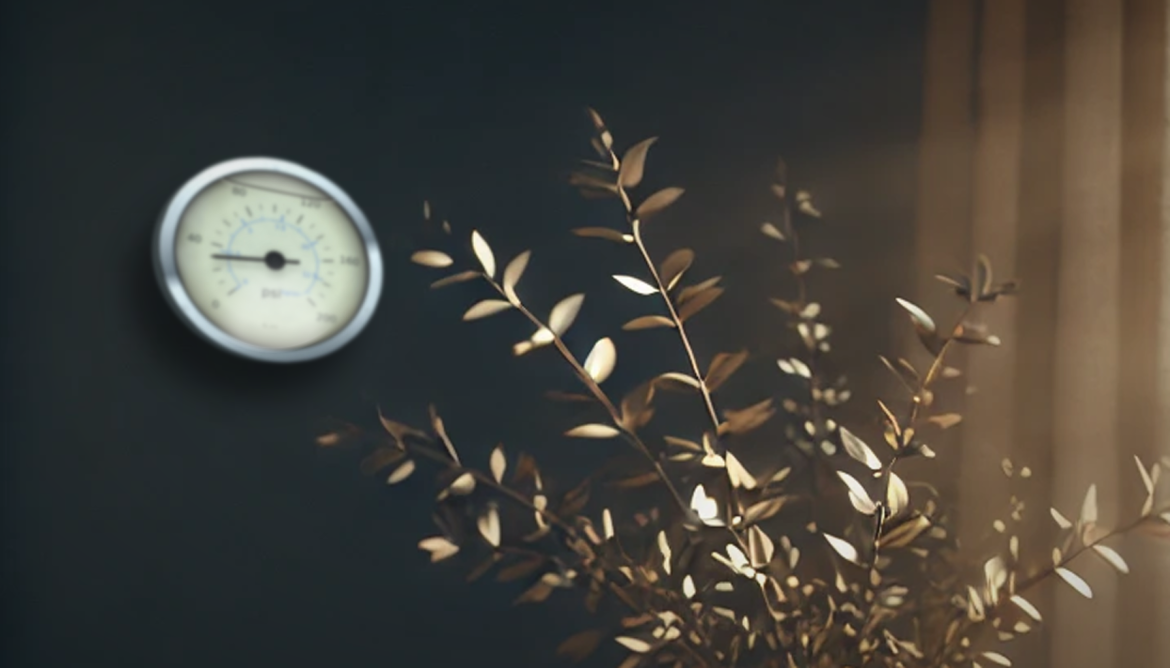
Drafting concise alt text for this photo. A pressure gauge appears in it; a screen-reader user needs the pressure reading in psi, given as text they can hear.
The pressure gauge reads 30 psi
